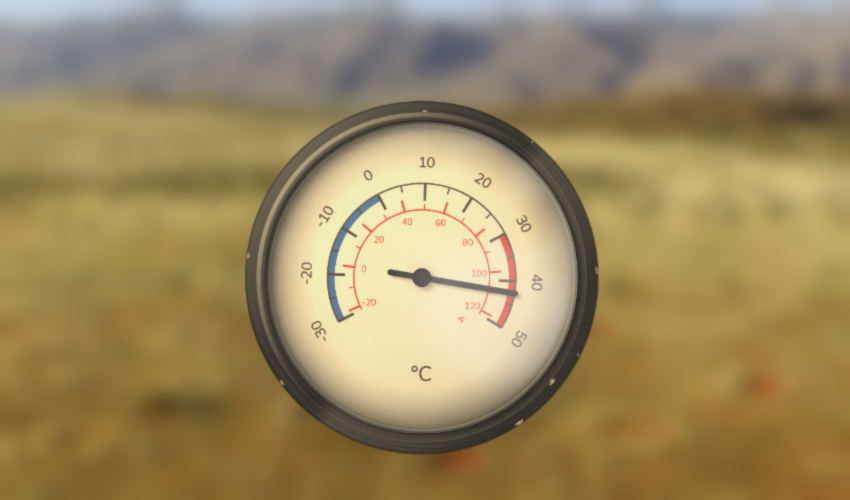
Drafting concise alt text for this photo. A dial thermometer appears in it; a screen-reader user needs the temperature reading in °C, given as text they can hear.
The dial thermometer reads 42.5 °C
